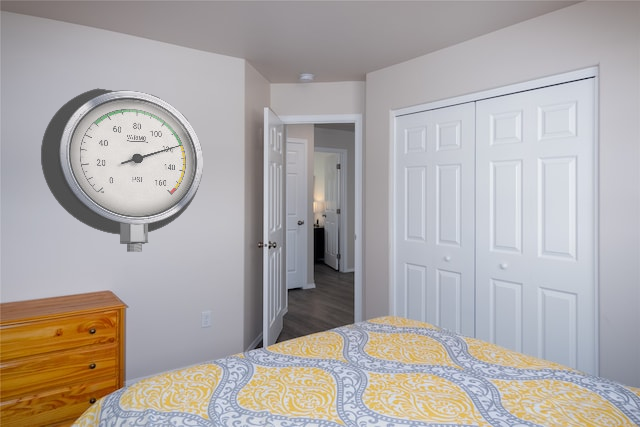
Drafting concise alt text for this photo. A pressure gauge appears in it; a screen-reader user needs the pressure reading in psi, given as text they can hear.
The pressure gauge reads 120 psi
